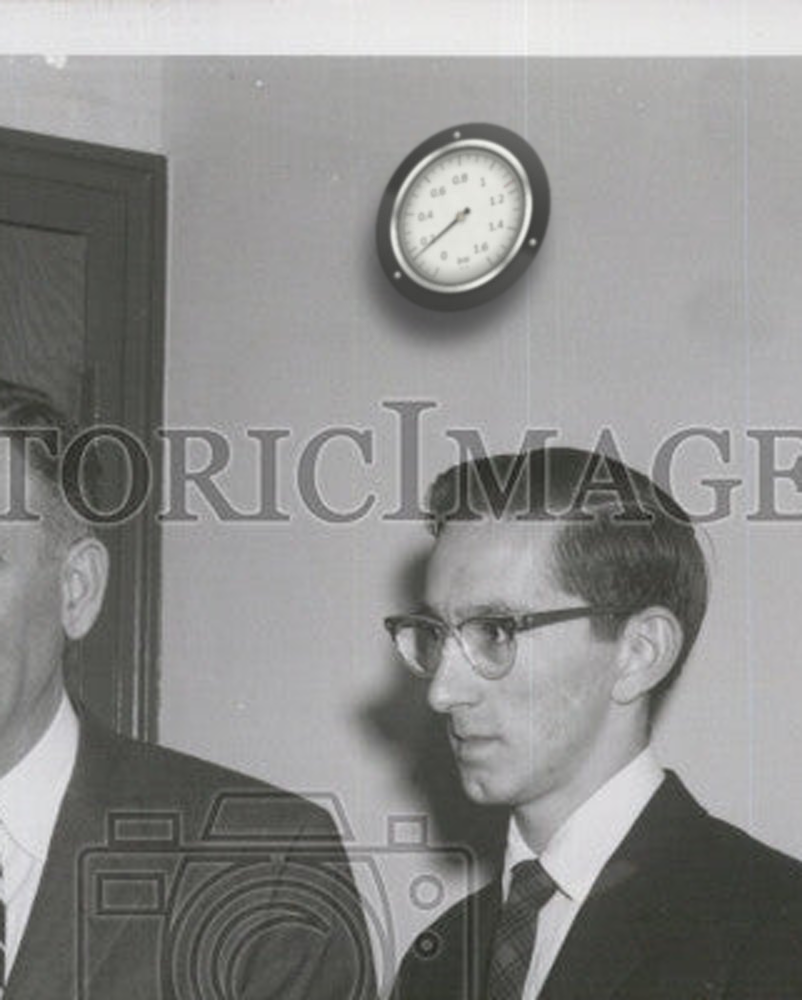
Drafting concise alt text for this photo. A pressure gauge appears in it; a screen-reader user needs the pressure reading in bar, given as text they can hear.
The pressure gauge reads 0.15 bar
